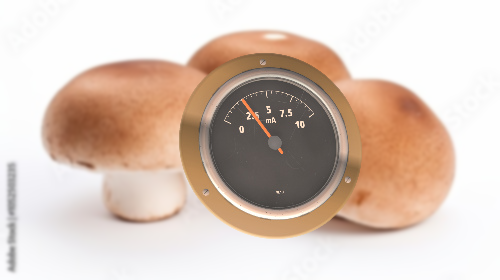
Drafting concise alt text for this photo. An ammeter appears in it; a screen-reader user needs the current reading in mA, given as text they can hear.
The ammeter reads 2.5 mA
